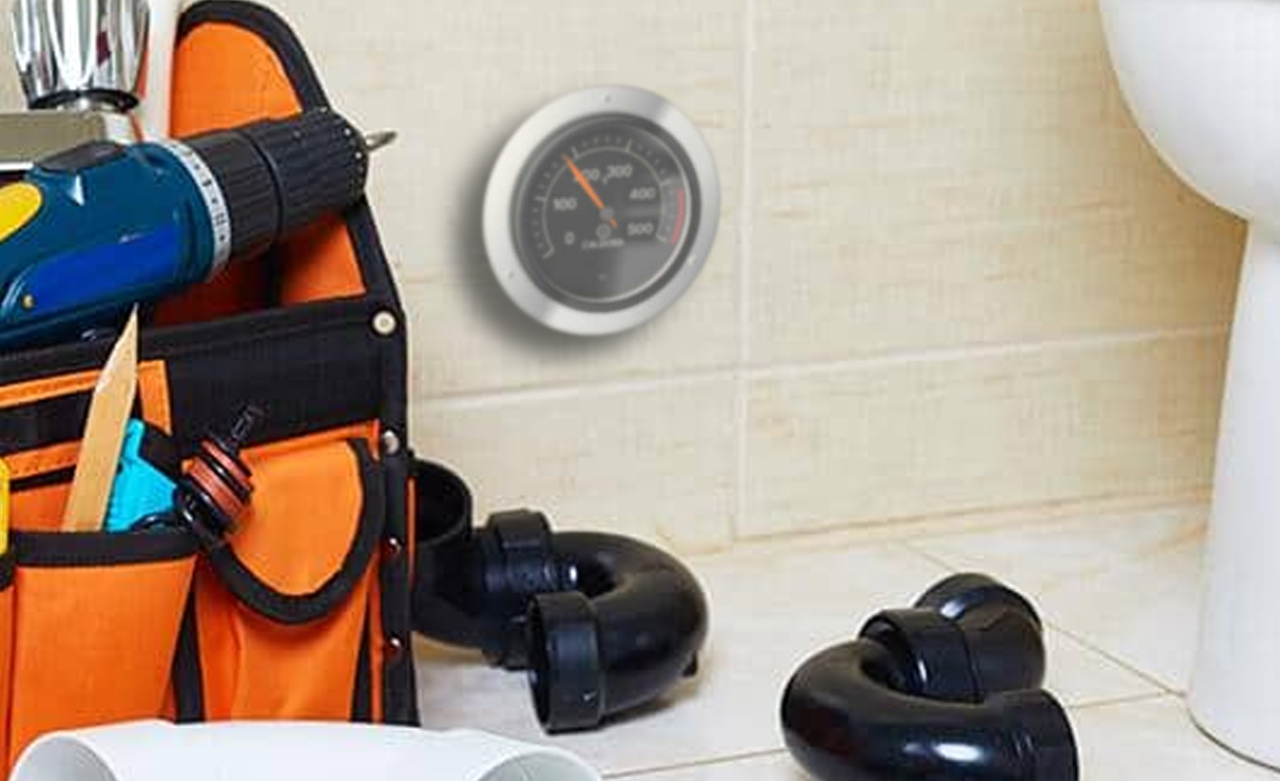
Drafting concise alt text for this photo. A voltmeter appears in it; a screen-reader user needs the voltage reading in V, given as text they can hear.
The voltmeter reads 180 V
